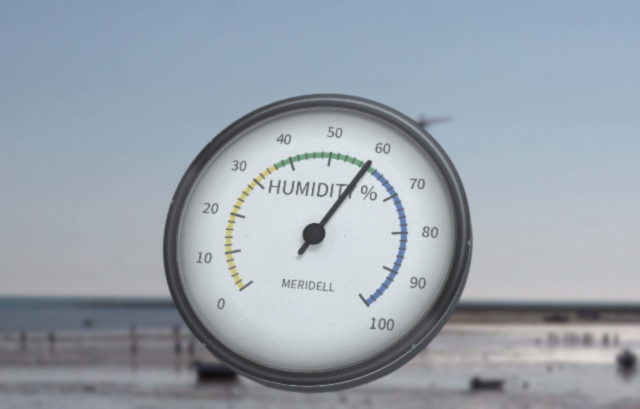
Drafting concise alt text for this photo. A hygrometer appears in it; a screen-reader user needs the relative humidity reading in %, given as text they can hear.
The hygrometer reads 60 %
